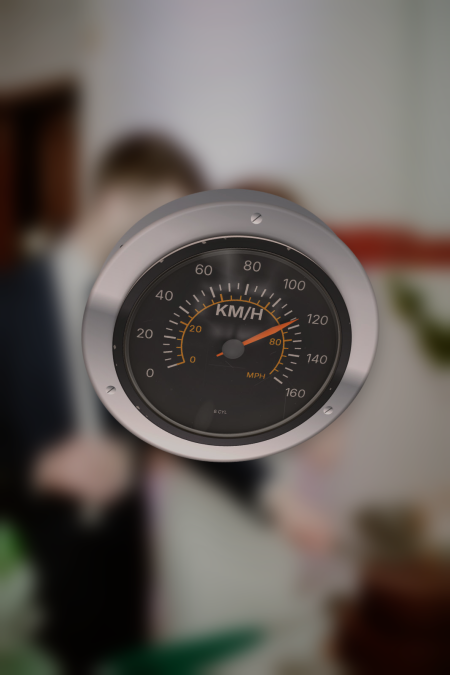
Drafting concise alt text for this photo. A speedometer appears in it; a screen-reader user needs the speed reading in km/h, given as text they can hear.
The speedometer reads 115 km/h
